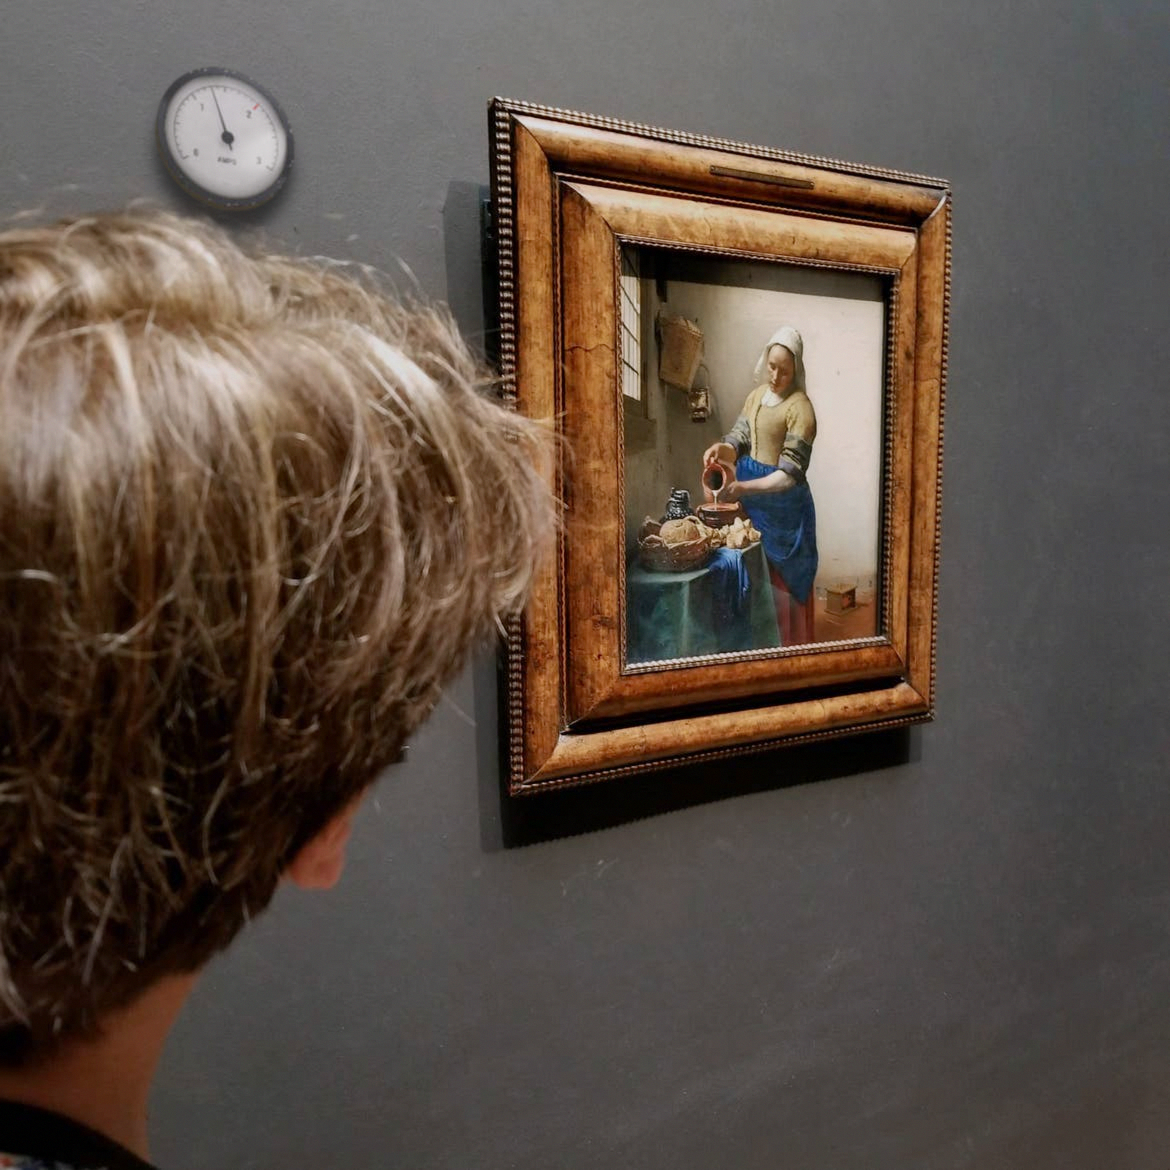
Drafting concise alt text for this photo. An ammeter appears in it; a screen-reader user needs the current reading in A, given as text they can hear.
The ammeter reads 1.3 A
